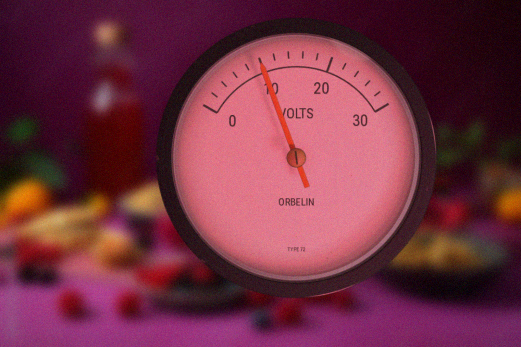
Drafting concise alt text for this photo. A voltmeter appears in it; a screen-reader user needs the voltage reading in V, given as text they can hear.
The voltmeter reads 10 V
